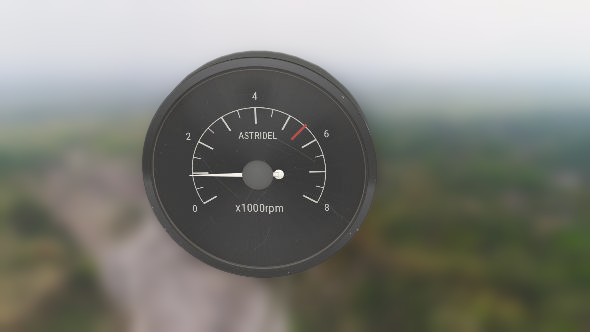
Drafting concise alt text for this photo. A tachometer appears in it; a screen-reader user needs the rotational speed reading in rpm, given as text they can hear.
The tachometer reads 1000 rpm
